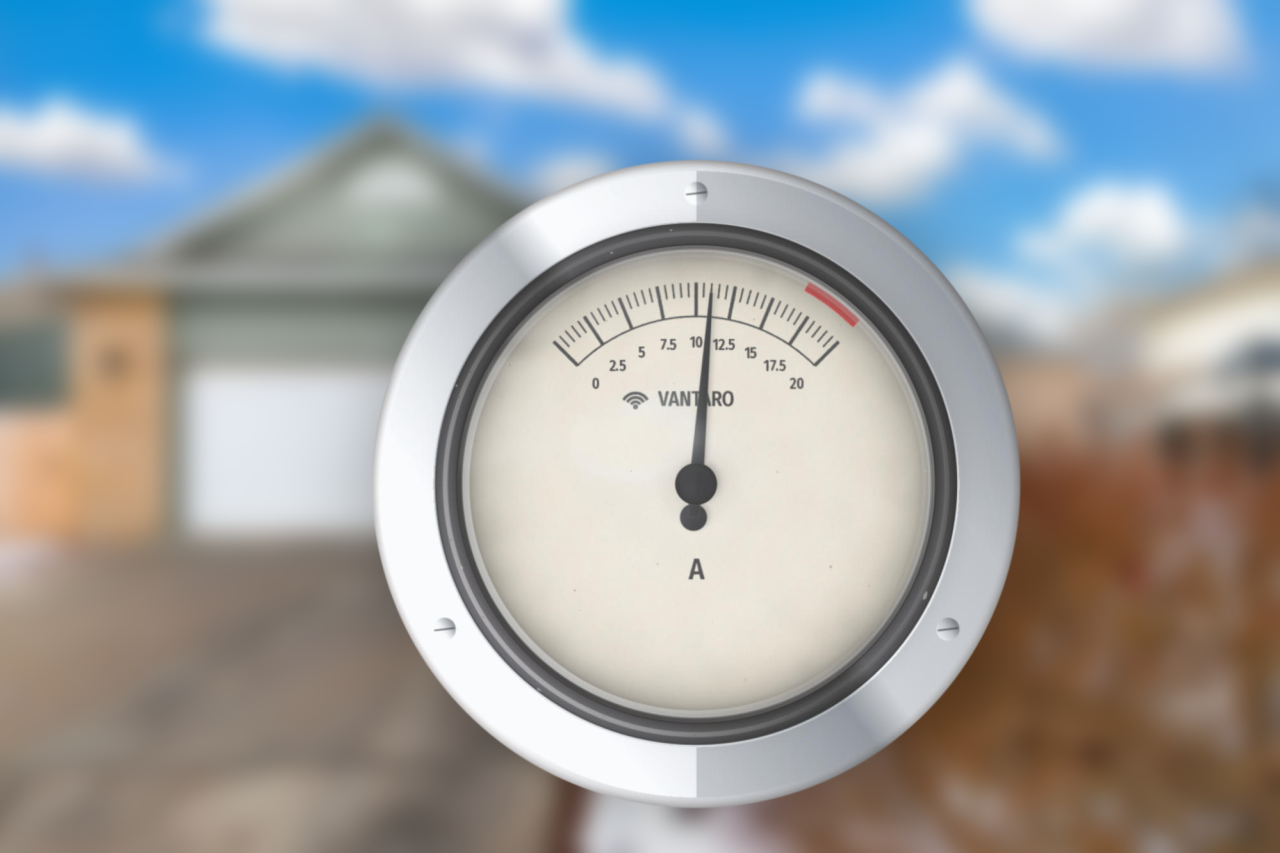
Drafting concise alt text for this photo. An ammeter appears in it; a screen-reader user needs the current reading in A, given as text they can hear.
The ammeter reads 11 A
